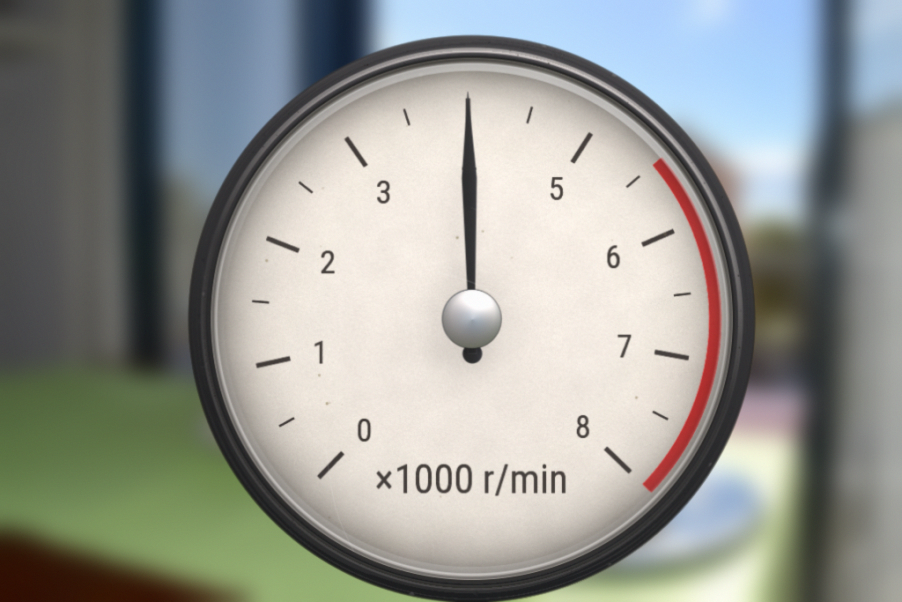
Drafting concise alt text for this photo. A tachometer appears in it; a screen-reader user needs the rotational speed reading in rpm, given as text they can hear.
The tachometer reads 4000 rpm
